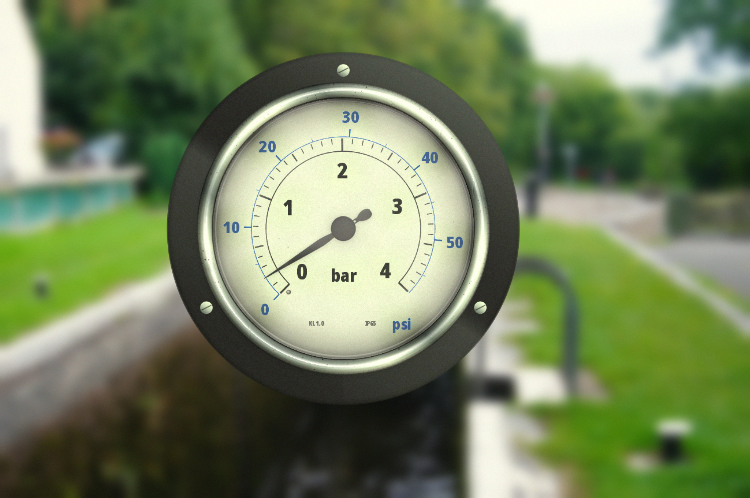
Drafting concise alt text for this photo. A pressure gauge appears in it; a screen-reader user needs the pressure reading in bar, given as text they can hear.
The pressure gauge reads 0.2 bar
